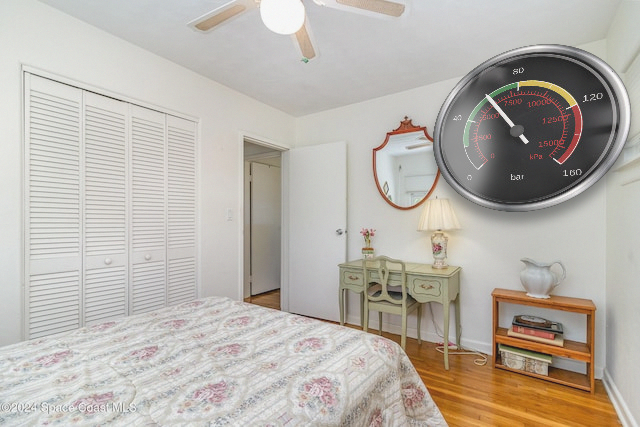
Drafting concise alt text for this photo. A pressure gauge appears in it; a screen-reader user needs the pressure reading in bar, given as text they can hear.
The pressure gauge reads 60 bar
